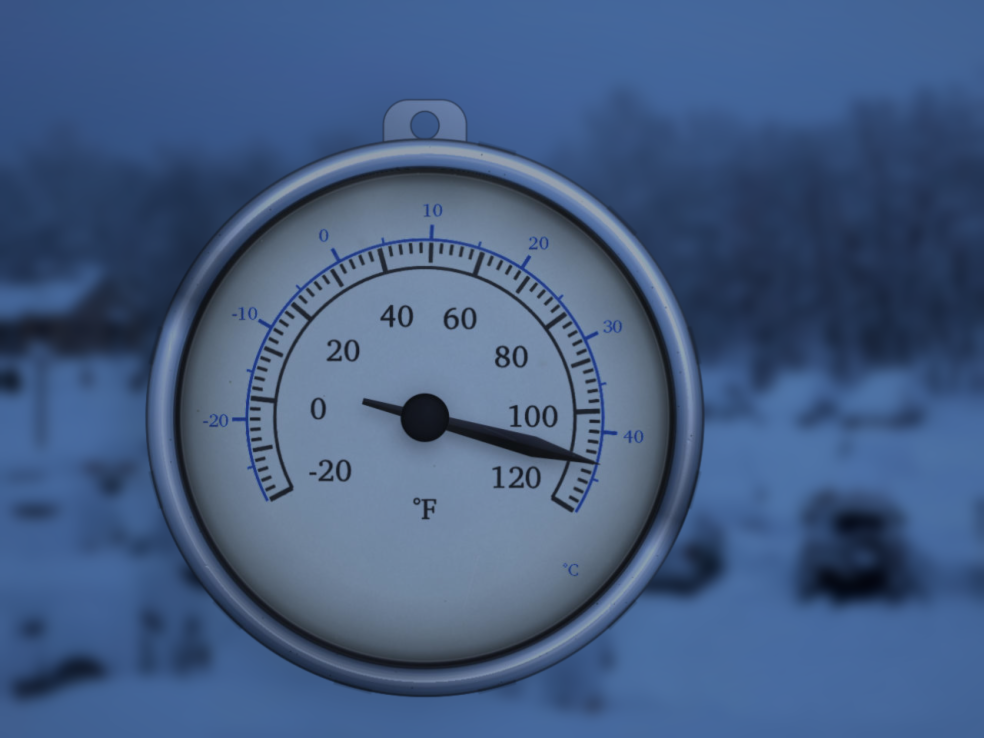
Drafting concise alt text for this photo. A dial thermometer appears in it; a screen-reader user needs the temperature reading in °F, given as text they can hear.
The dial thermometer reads 110 °F
